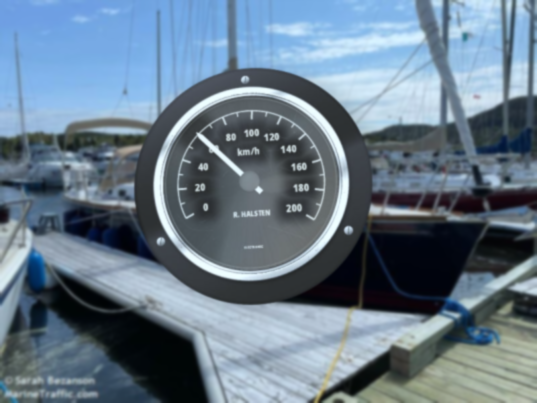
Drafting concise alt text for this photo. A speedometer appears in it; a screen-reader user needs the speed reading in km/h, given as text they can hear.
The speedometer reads 60 km/h
